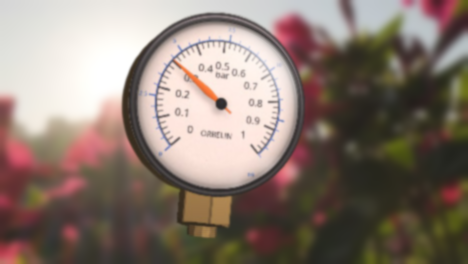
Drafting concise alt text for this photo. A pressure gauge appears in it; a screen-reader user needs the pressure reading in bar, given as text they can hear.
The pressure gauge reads 0.3 bar
